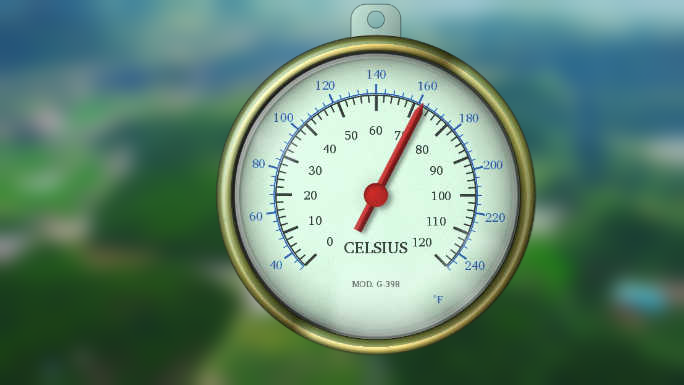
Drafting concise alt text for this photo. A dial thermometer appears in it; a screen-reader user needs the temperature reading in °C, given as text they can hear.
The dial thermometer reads 72 °C
